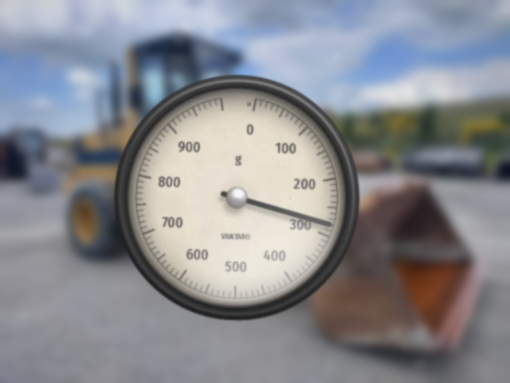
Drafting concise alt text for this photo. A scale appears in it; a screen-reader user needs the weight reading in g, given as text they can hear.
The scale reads 280 g
